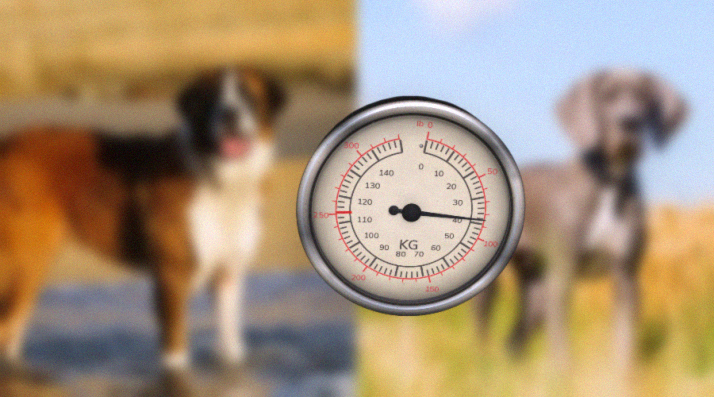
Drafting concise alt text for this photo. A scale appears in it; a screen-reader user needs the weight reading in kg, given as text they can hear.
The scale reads 38 kg
